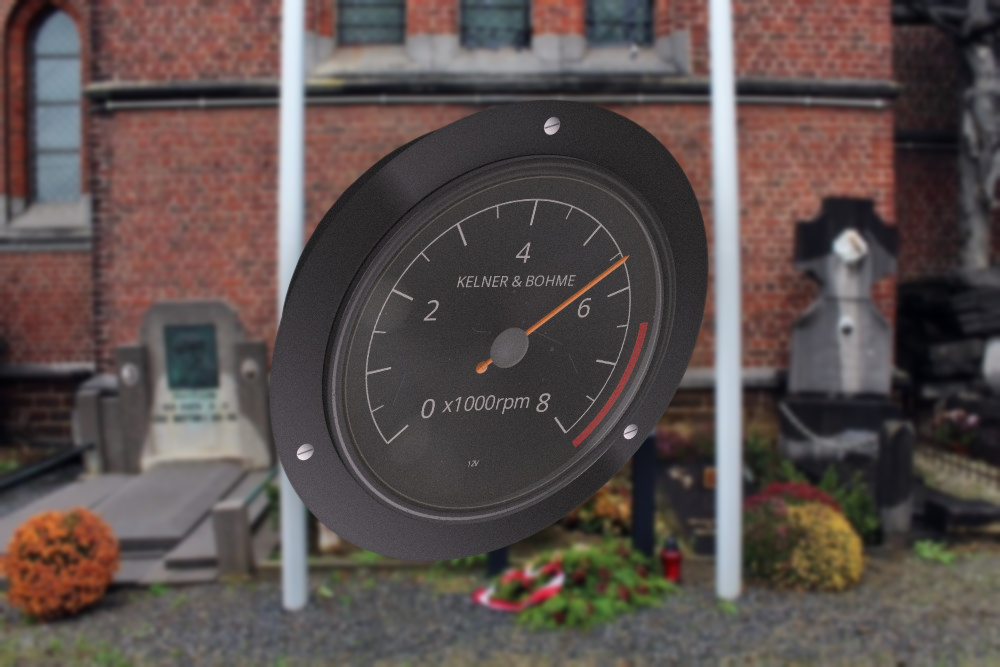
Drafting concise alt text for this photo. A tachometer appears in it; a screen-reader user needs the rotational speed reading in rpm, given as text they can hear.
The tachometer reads 5500 rpm
